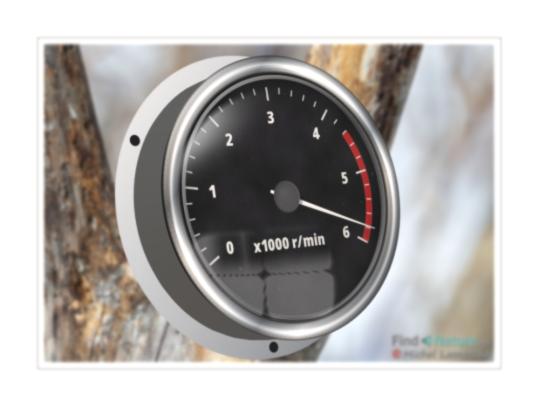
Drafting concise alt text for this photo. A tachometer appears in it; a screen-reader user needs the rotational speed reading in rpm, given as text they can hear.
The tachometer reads 5800 rpm
